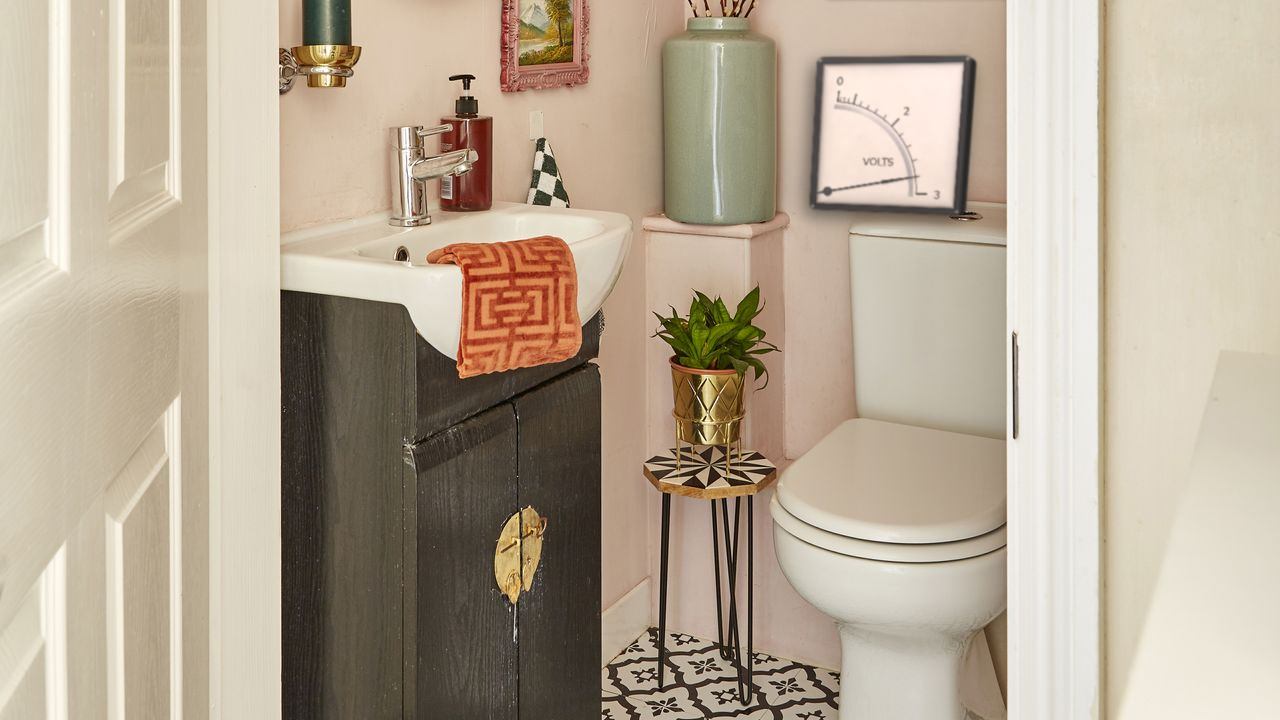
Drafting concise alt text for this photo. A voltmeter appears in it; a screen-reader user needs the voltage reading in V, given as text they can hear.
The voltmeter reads 2.8 V
